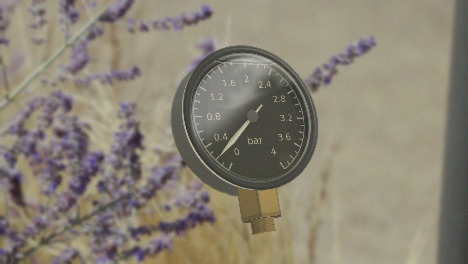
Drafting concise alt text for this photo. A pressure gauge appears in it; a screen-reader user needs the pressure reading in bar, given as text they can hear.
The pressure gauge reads 0.2 bar
